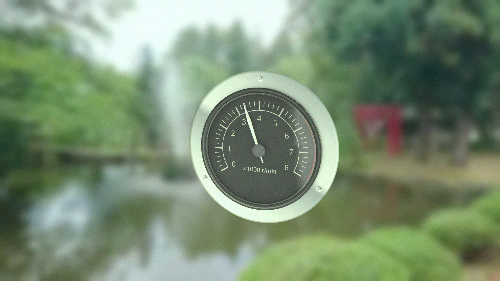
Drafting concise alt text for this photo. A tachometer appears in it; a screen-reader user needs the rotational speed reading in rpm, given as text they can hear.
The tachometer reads 3400 rpm
